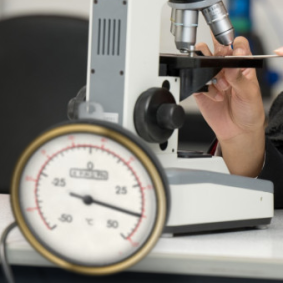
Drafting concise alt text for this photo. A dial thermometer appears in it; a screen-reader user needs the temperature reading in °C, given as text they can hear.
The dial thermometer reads 37.5 °C
